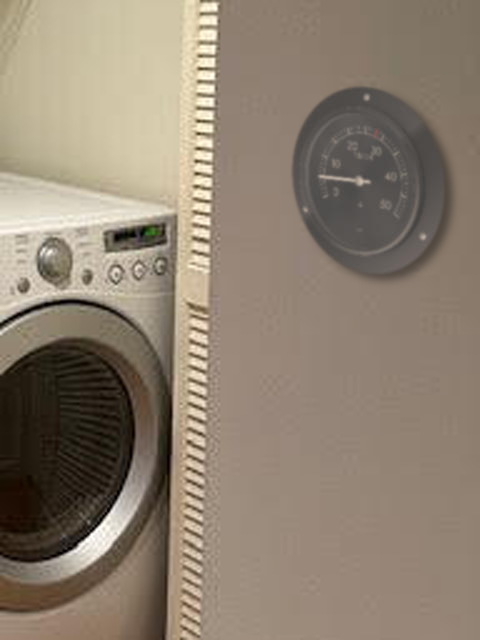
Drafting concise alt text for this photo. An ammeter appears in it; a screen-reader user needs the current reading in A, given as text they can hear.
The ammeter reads 5 A
